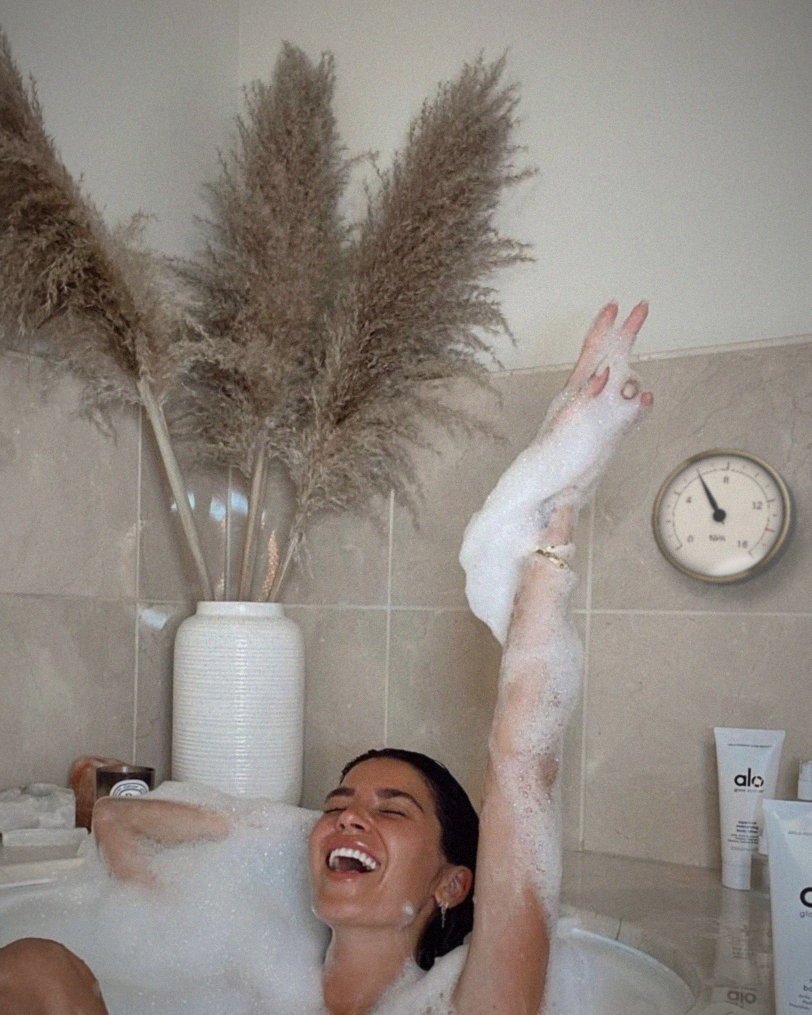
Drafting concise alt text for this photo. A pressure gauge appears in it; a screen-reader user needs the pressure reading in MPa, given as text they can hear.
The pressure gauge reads 6 MPa
